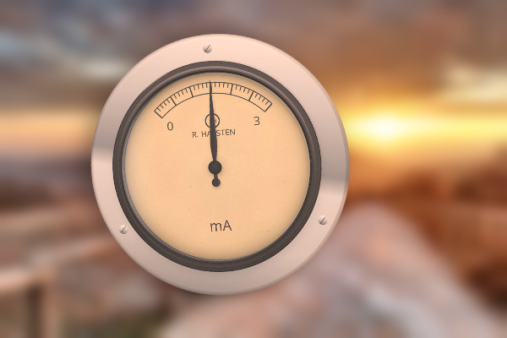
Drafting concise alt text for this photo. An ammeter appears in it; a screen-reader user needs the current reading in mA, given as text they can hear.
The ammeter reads 1.5 mA
